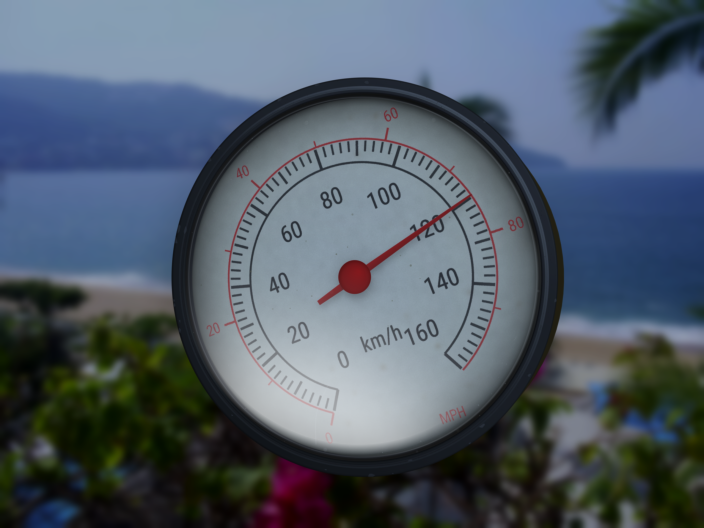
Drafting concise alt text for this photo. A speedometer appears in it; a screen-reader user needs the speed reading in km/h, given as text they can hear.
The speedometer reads 120 km/h
